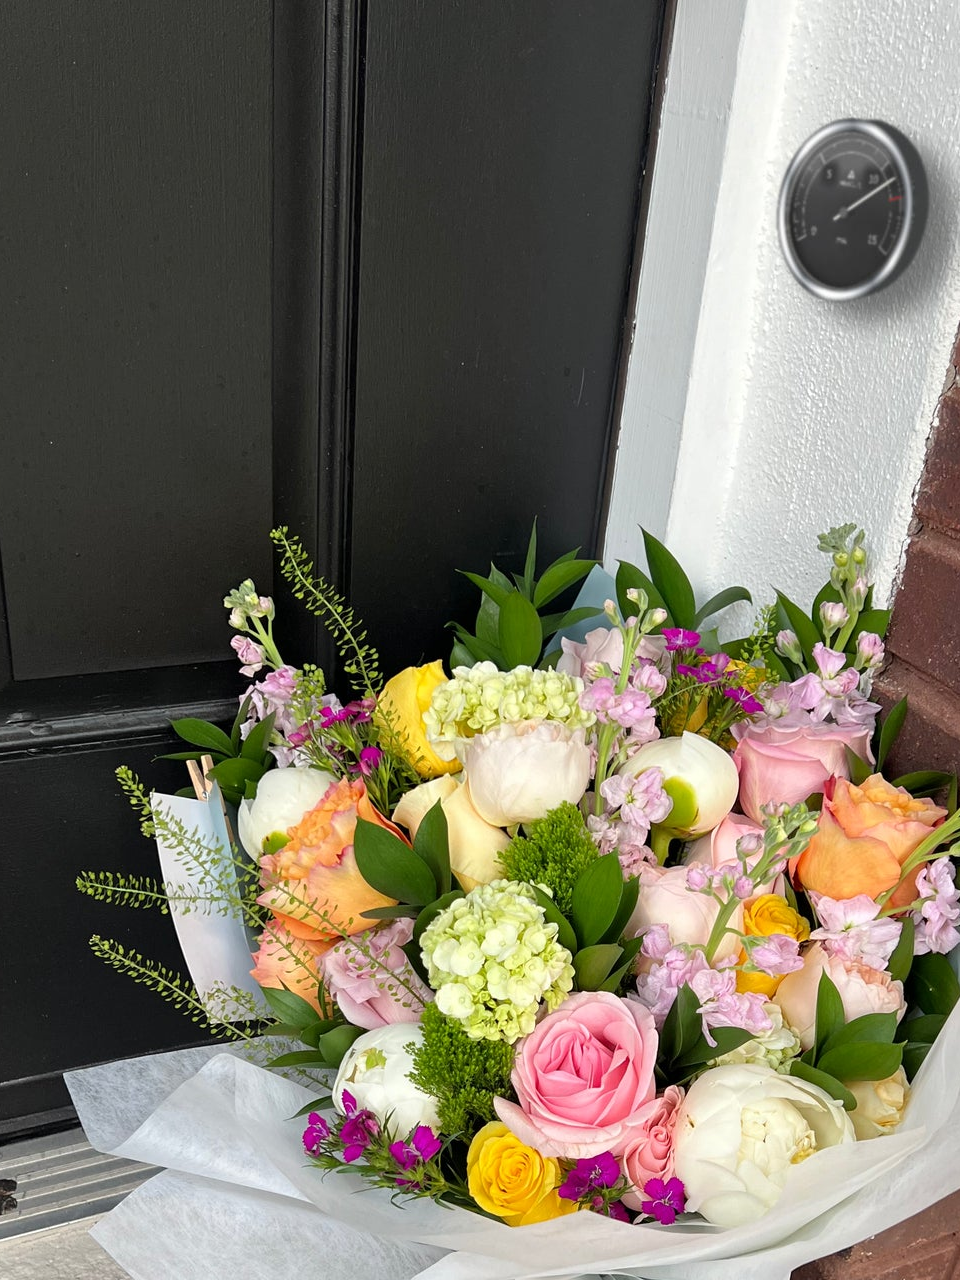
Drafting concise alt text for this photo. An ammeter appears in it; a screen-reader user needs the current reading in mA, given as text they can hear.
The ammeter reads 11 mA
